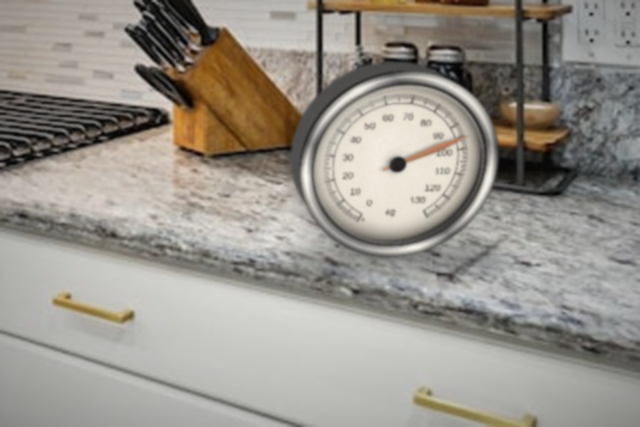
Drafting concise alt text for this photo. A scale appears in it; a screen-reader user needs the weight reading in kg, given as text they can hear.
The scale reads 95 kg
